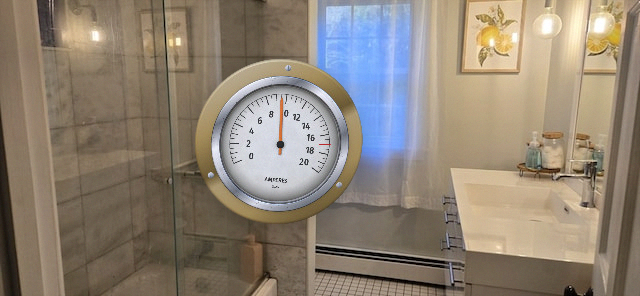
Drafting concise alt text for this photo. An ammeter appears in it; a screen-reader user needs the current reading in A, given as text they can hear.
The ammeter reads 9.5 A
